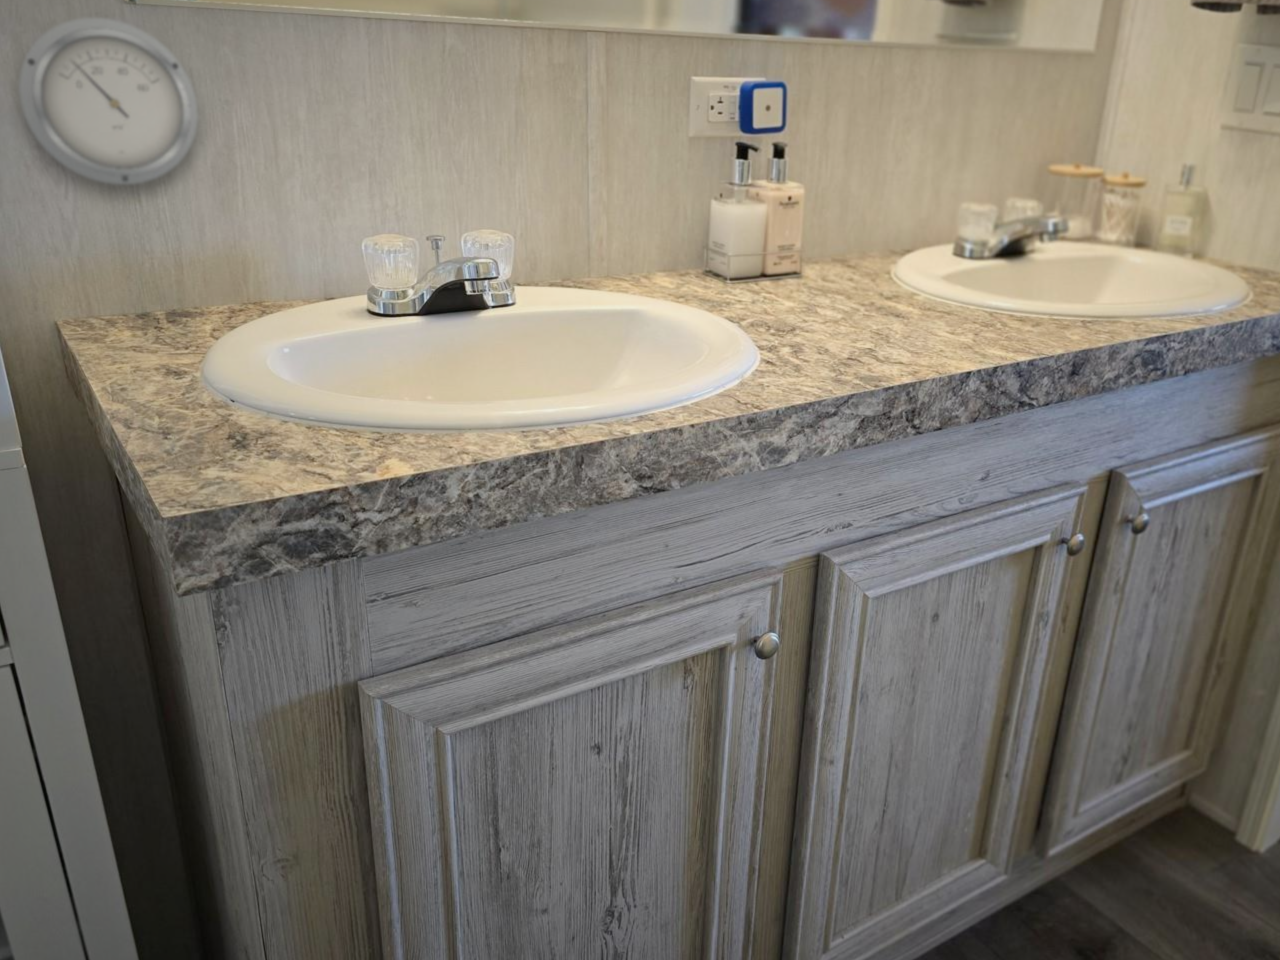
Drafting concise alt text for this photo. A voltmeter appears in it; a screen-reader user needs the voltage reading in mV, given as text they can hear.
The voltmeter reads 10 mV
